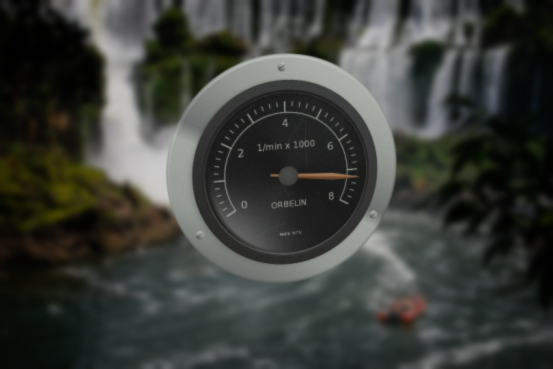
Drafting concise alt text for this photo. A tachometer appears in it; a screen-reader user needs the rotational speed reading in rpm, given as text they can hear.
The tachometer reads 7200 rpm
